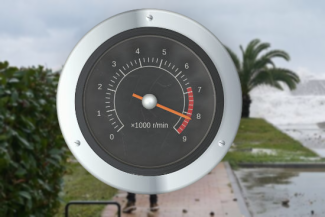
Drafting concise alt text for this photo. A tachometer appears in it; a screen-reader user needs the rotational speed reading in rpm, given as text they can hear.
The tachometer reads 8200 rpm
